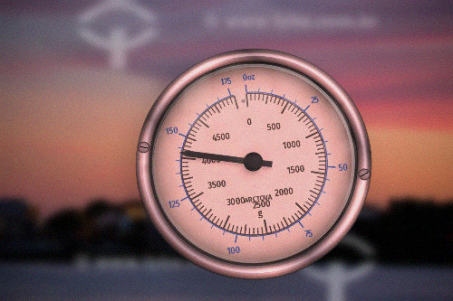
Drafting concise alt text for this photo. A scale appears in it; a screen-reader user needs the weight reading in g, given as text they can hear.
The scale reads 4050 g
